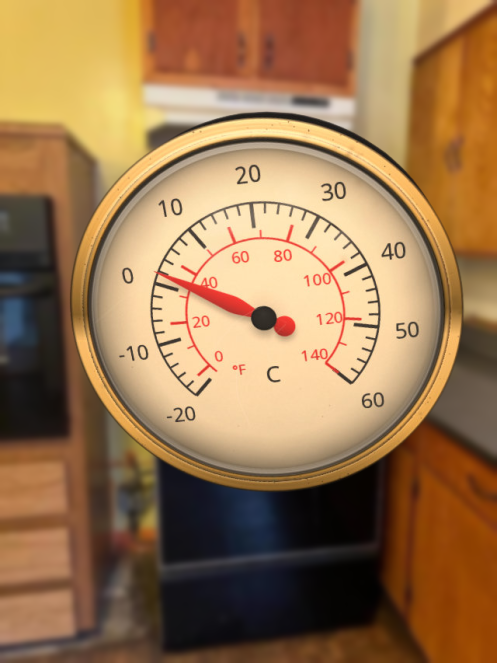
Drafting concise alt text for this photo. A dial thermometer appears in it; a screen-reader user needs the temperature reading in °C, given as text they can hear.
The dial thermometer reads 2 °C
